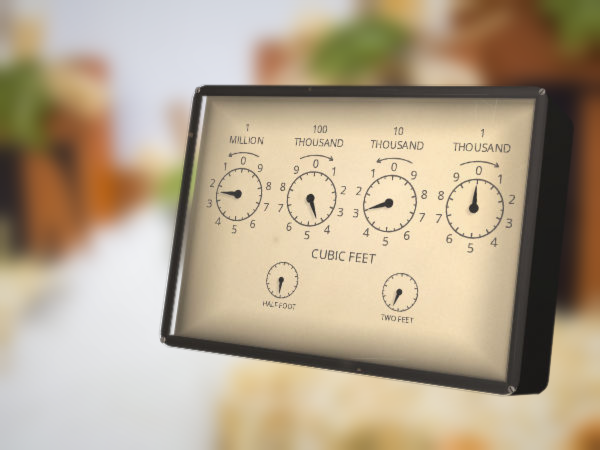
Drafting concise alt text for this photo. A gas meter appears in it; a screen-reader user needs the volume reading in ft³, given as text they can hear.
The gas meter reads 243000 ft³
